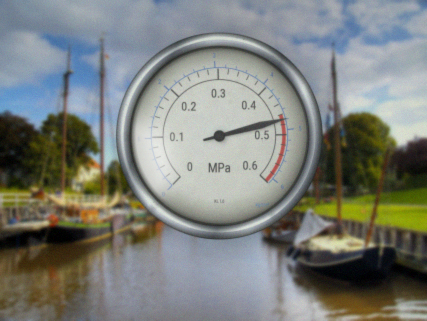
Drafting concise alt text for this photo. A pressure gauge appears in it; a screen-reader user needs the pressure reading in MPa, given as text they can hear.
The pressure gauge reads 0.47 MPa
